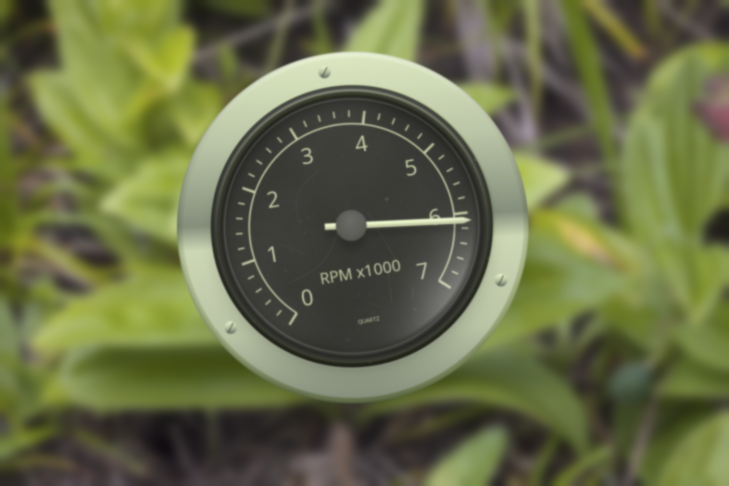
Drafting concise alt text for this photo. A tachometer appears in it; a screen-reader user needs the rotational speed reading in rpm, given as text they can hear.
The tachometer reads 6100 rpm
